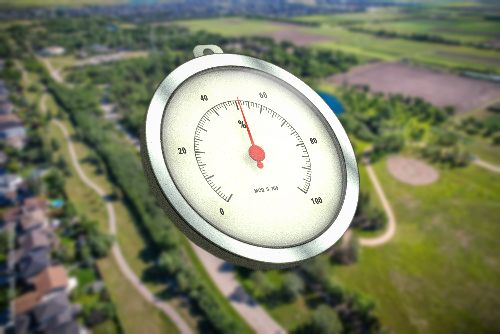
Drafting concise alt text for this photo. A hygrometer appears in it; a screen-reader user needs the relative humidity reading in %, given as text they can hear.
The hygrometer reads 50 %
